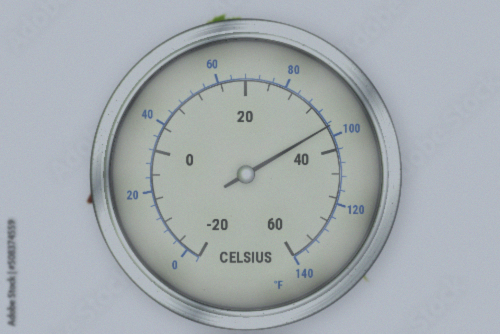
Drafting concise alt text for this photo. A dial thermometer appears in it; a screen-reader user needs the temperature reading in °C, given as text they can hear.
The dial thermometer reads 36 °C
